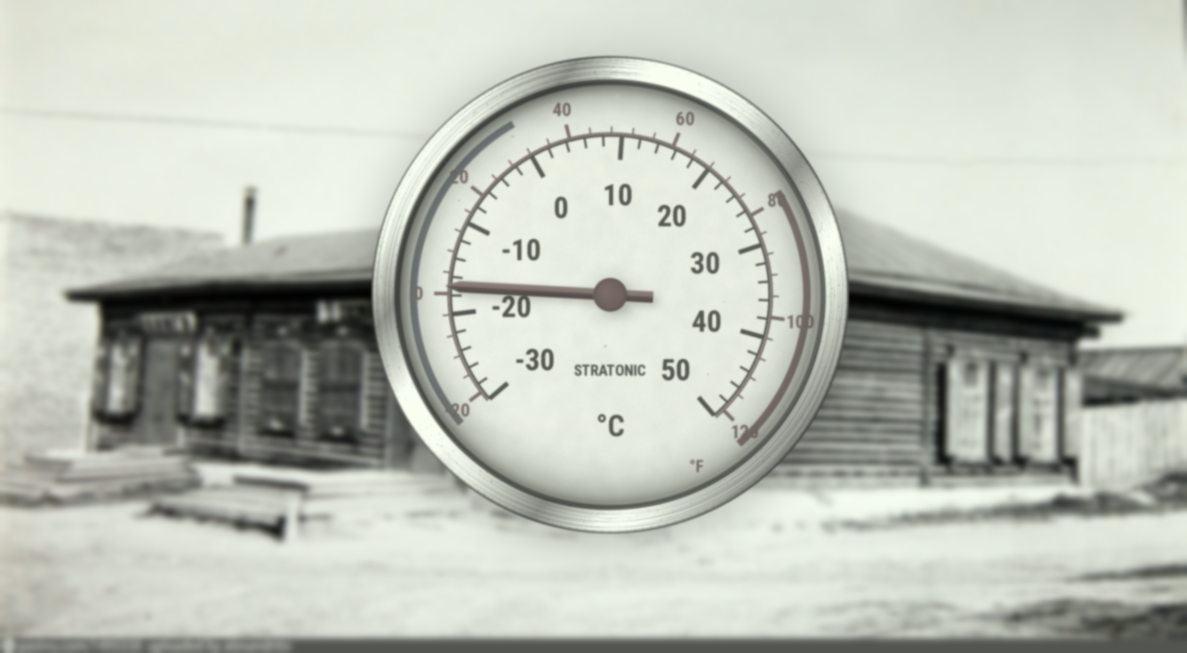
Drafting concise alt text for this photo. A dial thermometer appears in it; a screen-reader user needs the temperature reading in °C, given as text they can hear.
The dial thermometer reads -17 °C
